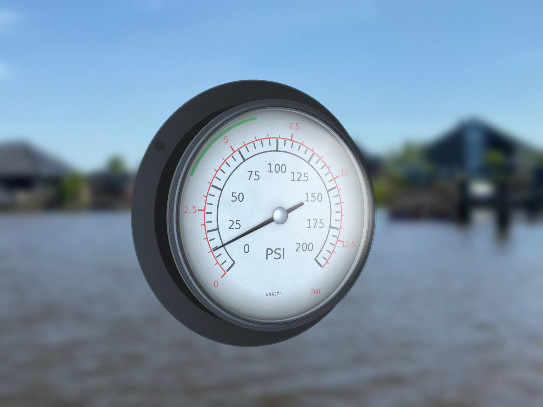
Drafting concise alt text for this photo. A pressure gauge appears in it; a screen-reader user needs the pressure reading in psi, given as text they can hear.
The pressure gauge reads 15 psi
